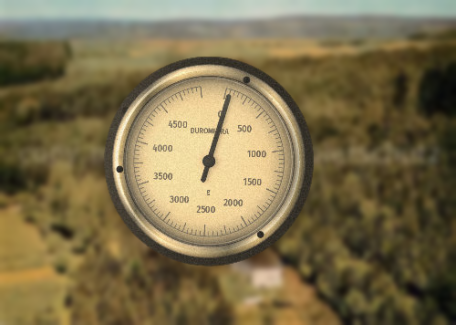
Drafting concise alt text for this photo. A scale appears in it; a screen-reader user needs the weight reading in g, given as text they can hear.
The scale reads 50 g
